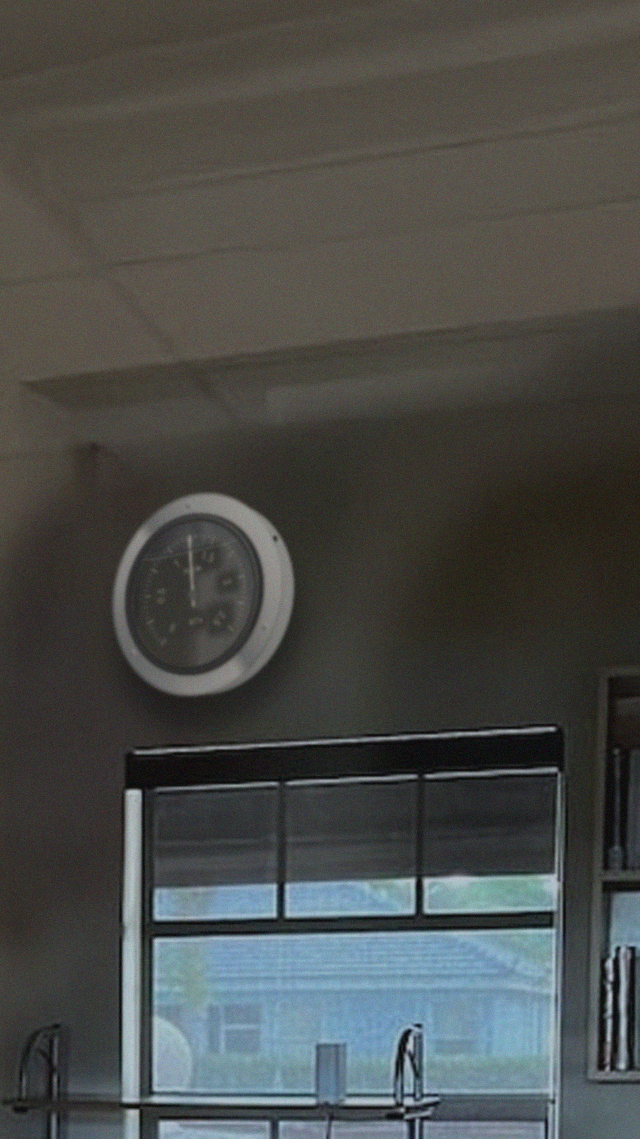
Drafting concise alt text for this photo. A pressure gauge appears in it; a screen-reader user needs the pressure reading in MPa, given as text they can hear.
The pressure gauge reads 1.25 MPa
